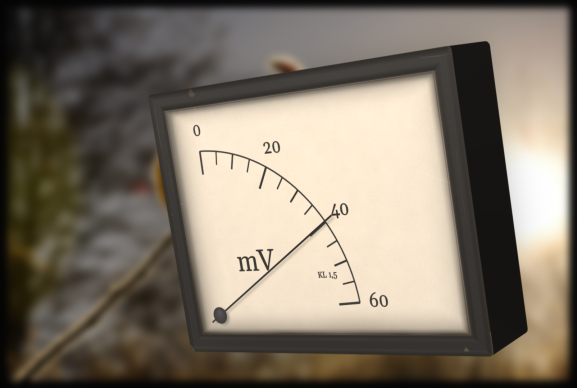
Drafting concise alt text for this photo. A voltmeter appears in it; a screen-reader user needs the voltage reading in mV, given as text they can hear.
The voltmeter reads 40 mV
